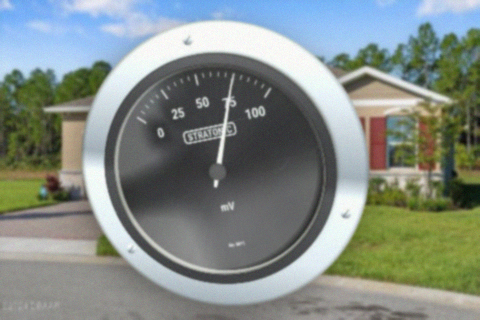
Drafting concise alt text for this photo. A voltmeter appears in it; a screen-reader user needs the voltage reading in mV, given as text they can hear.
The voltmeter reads 75 mV
